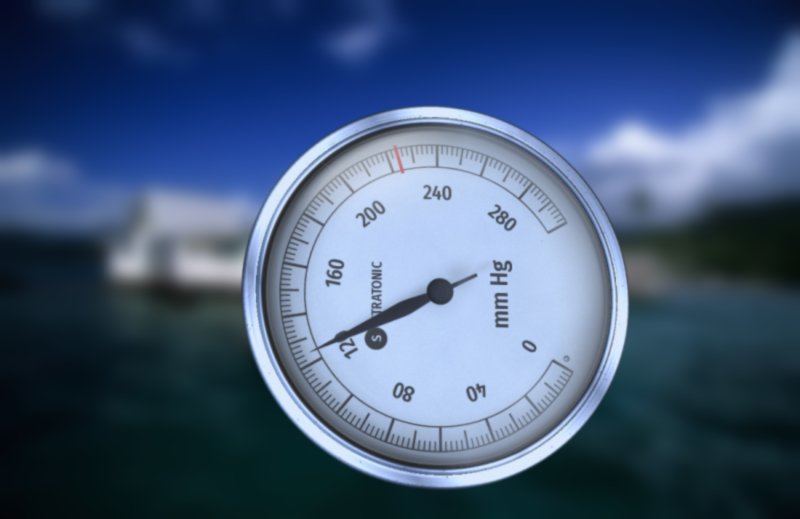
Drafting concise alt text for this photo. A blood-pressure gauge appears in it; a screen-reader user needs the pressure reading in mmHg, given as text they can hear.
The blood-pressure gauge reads 124 mmHg
